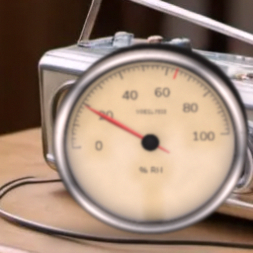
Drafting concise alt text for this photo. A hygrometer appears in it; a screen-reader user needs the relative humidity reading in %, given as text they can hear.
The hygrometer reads 20 %
